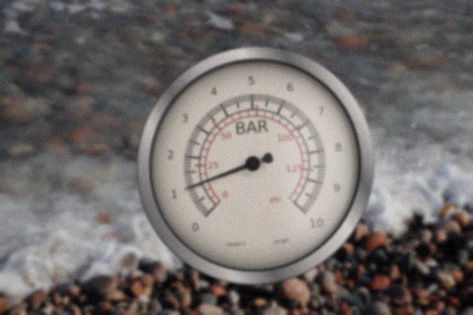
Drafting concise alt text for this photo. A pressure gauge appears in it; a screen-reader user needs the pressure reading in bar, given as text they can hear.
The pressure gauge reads 1 bar
